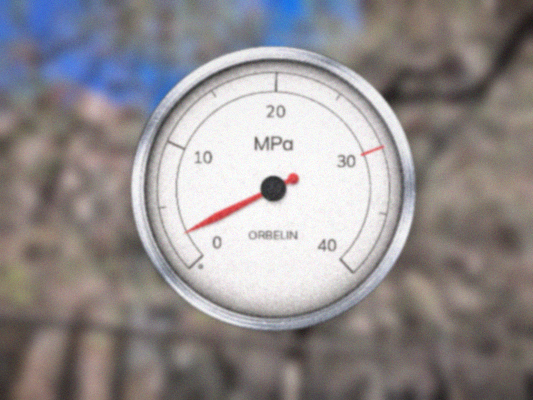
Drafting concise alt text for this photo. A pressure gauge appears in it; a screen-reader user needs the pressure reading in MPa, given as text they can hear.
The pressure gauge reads 2.5 MPa
